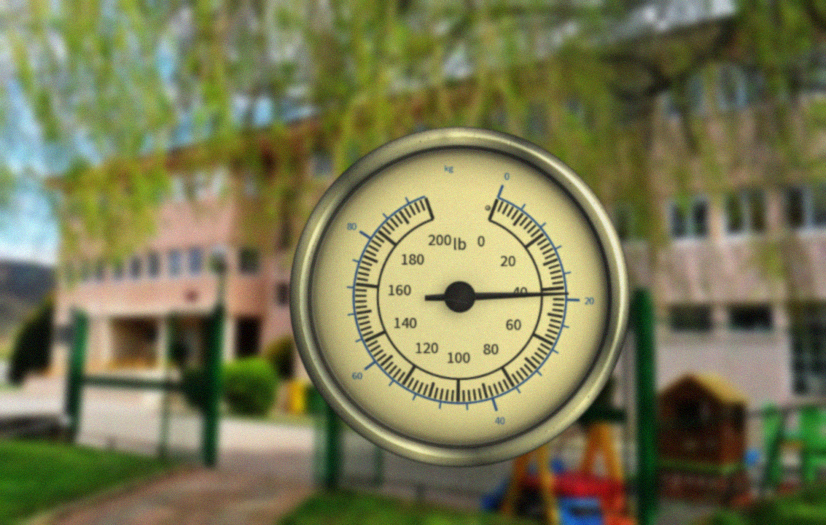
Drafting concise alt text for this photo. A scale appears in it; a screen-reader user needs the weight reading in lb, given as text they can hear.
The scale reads 42 lb
